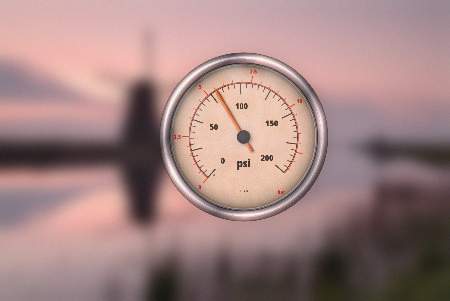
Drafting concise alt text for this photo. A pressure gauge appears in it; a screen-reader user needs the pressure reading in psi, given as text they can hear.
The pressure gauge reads 80 psi
